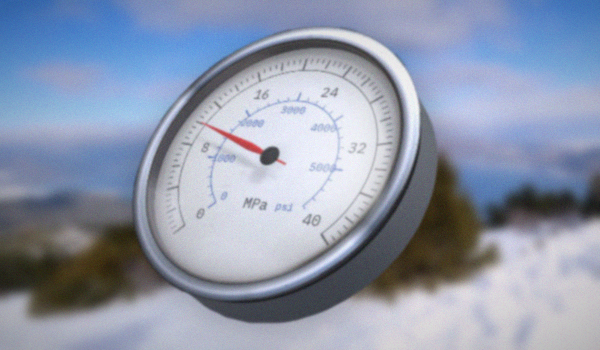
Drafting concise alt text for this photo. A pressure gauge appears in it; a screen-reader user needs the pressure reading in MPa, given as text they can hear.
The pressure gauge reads 10 MPa
